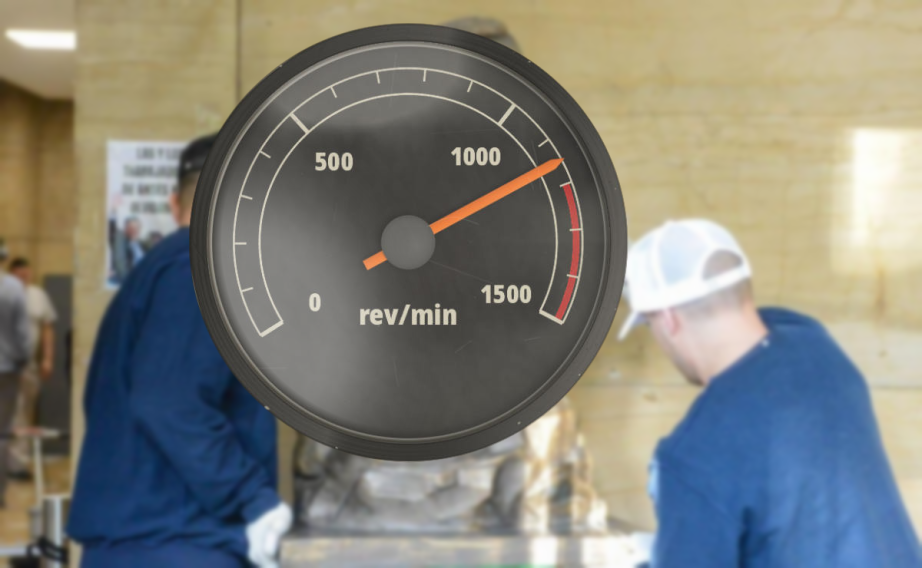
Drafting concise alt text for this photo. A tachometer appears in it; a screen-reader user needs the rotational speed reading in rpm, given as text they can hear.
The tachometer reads 1150 rpm
